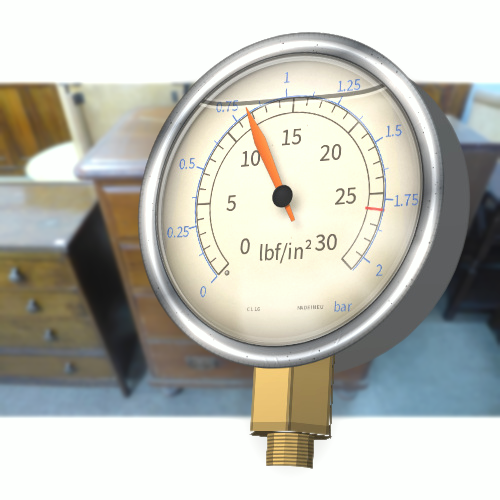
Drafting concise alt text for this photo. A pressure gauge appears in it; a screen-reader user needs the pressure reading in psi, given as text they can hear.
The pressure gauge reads 12 psi
